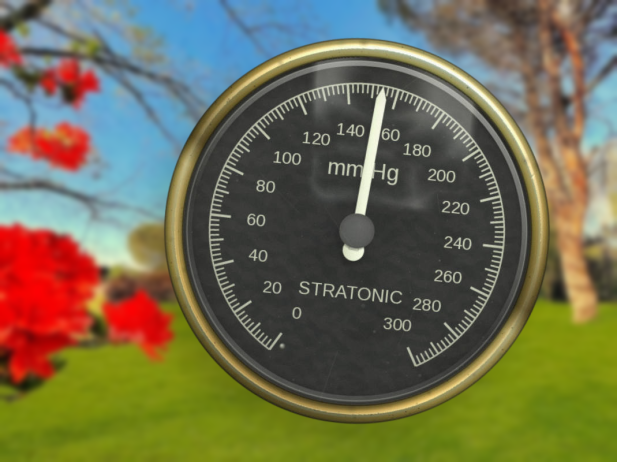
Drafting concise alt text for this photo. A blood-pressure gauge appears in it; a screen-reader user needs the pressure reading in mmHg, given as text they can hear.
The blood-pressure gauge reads 154 mmHg
